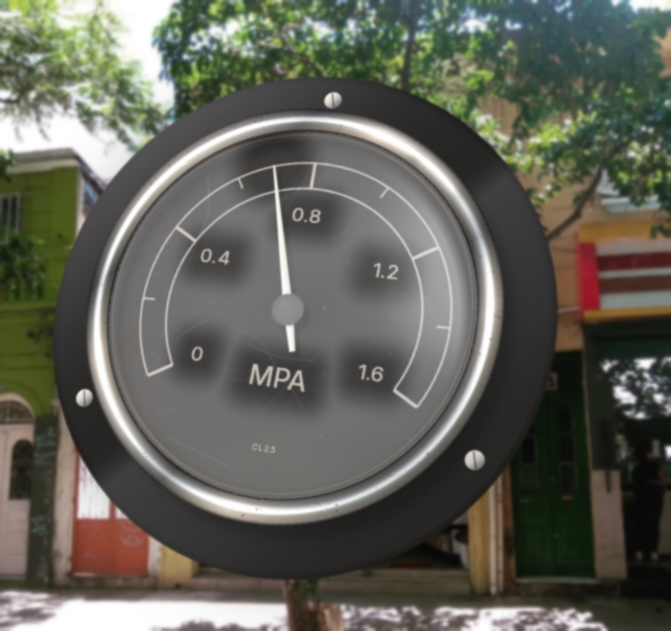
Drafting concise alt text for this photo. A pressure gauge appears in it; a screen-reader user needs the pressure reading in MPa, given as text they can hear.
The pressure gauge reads 0.7 MPa
